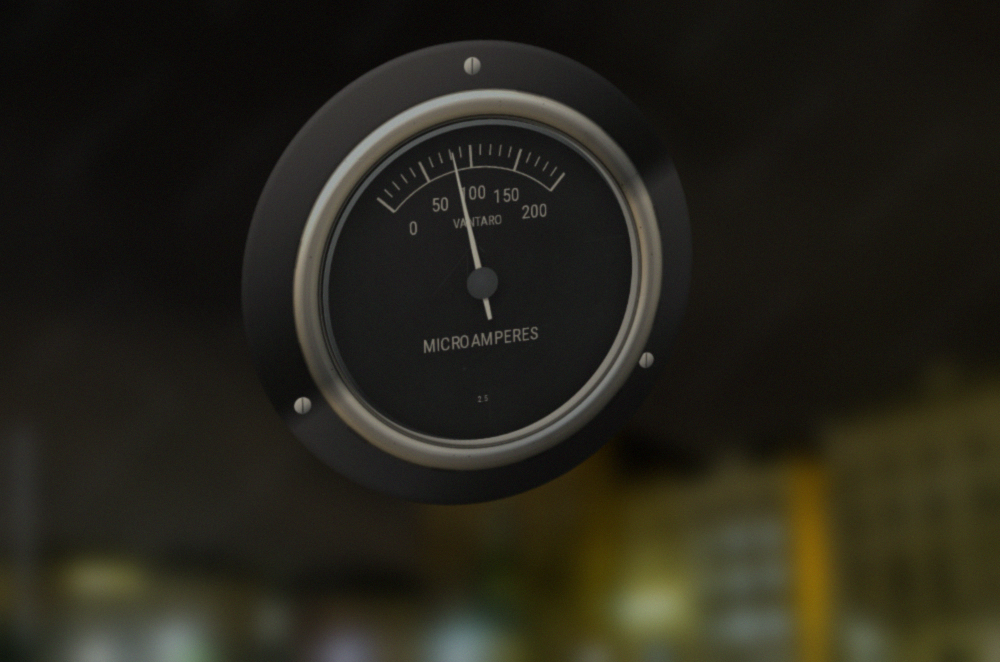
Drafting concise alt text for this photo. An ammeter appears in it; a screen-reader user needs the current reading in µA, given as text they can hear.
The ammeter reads 80 µA
